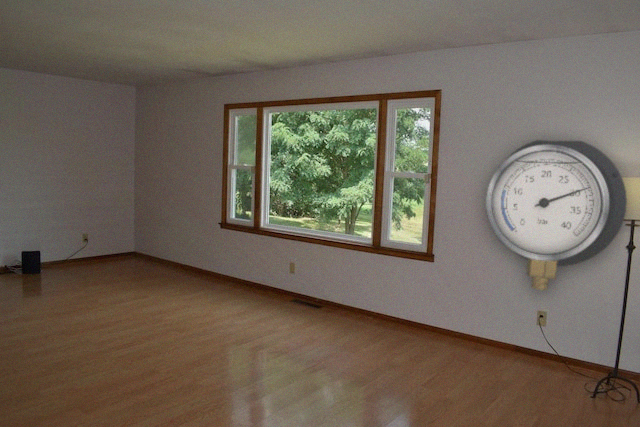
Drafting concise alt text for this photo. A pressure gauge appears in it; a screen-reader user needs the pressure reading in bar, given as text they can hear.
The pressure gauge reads 30 bar
